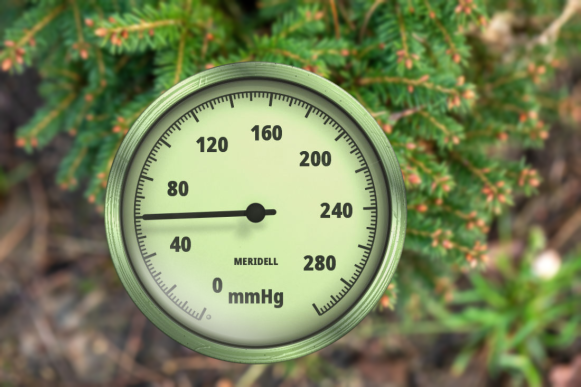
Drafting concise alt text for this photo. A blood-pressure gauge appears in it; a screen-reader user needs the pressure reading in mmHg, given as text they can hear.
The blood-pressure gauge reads 60 mmHg
